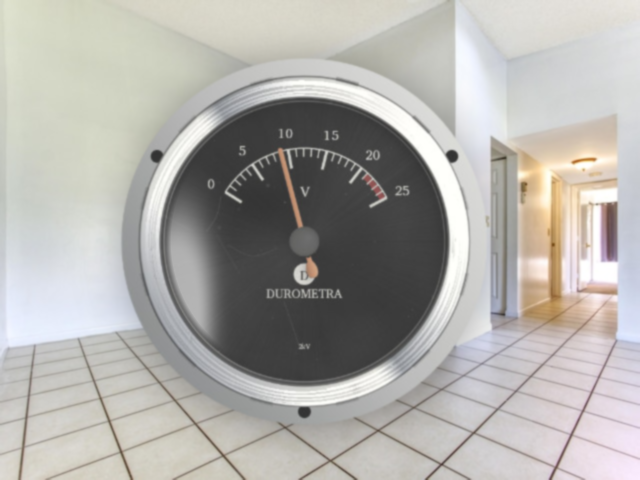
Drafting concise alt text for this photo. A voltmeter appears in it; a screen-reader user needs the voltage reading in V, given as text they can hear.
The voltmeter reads 9 V
